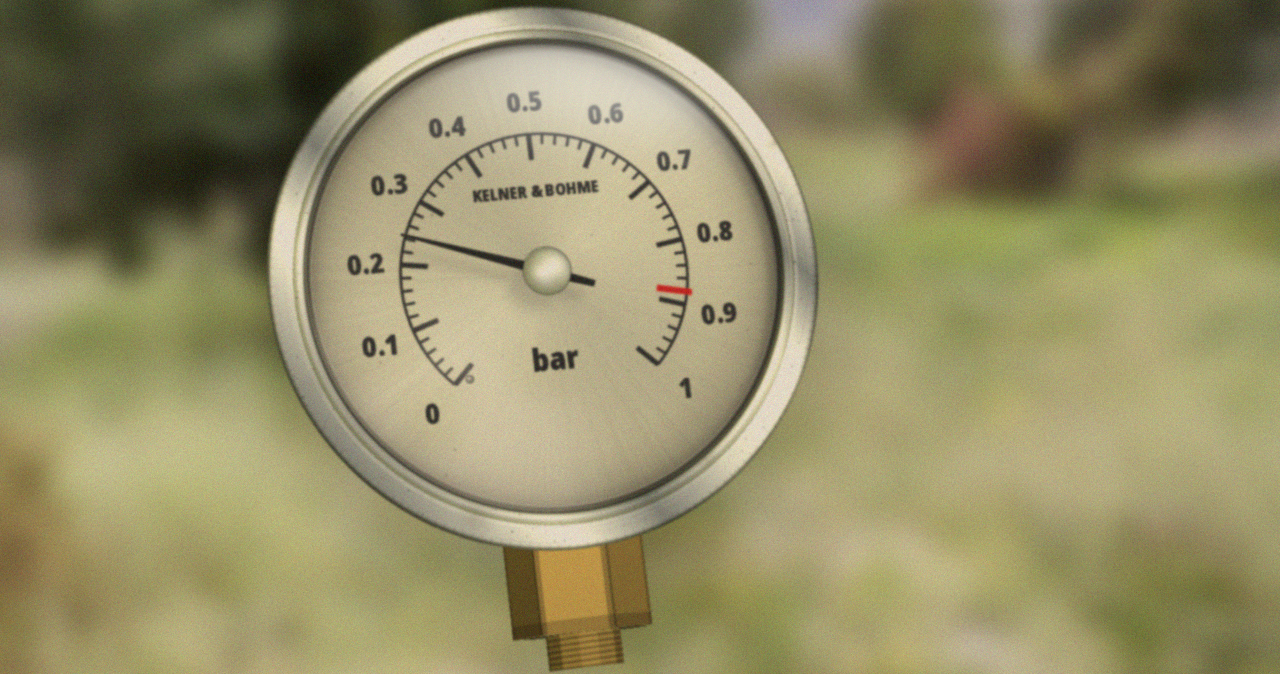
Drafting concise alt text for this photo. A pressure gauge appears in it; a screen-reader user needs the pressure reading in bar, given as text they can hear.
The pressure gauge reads 0.24 bar
